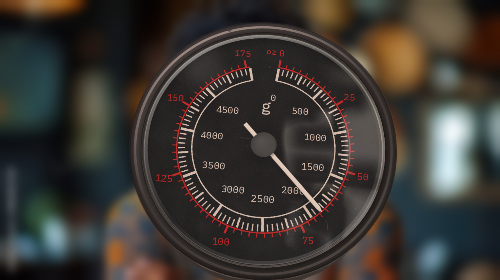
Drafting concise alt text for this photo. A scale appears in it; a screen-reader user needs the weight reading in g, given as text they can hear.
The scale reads 1900 g
